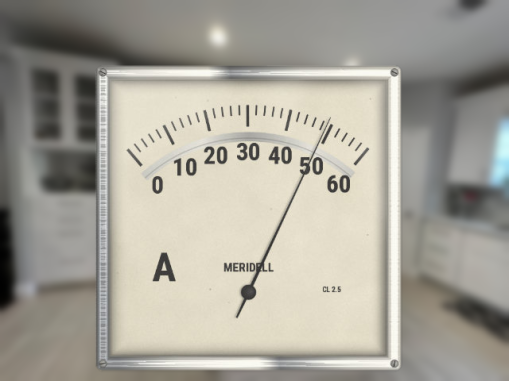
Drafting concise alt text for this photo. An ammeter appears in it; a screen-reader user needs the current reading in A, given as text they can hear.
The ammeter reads 49 A
